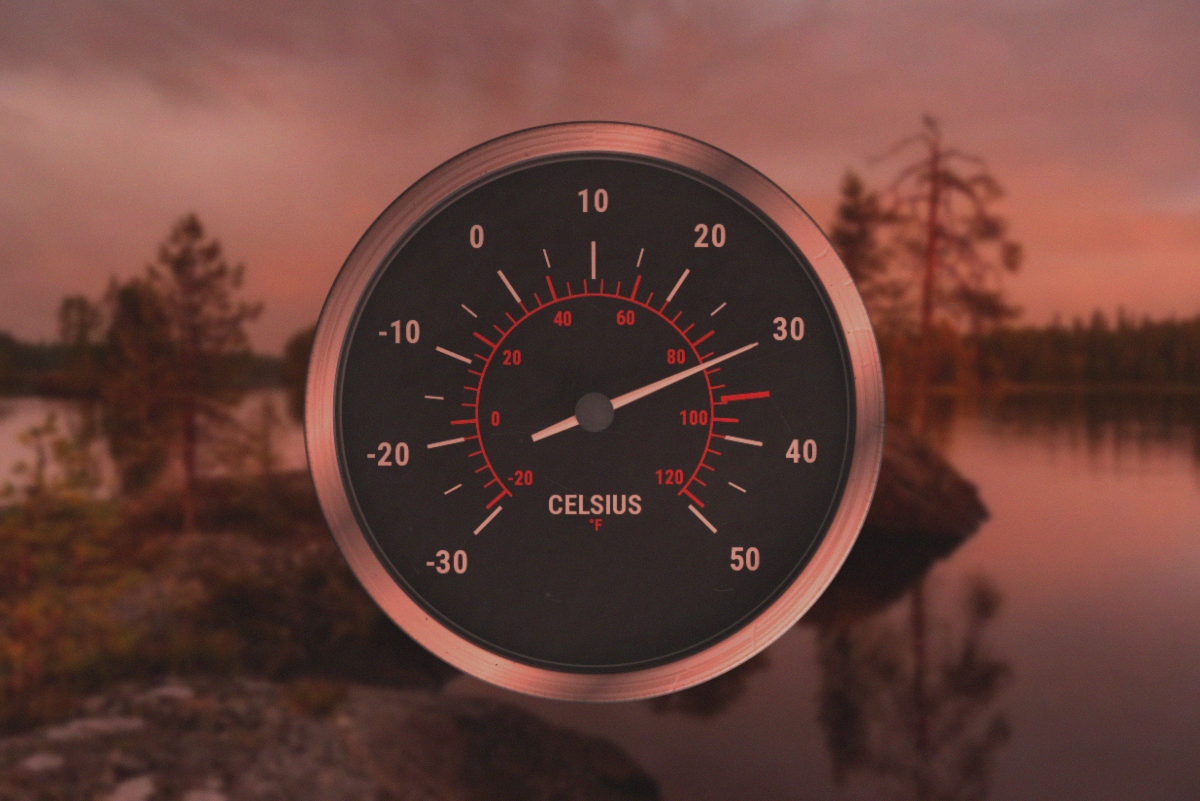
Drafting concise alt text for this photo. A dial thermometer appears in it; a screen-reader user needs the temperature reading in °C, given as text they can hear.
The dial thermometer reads 30 °C
